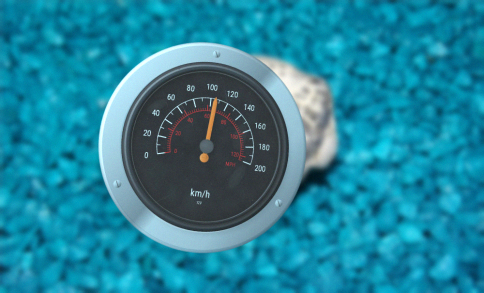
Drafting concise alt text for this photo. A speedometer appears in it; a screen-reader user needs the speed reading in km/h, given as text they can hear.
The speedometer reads 105 km/h
